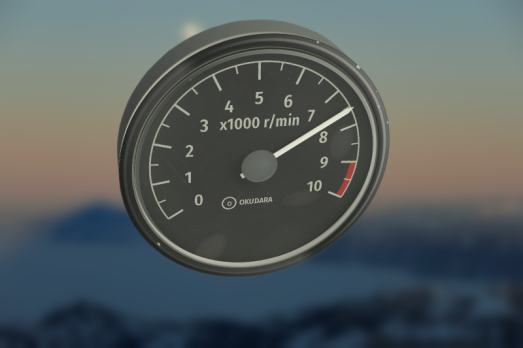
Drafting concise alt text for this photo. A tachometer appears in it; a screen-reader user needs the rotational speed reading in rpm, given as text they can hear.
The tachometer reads 7500 rpm
